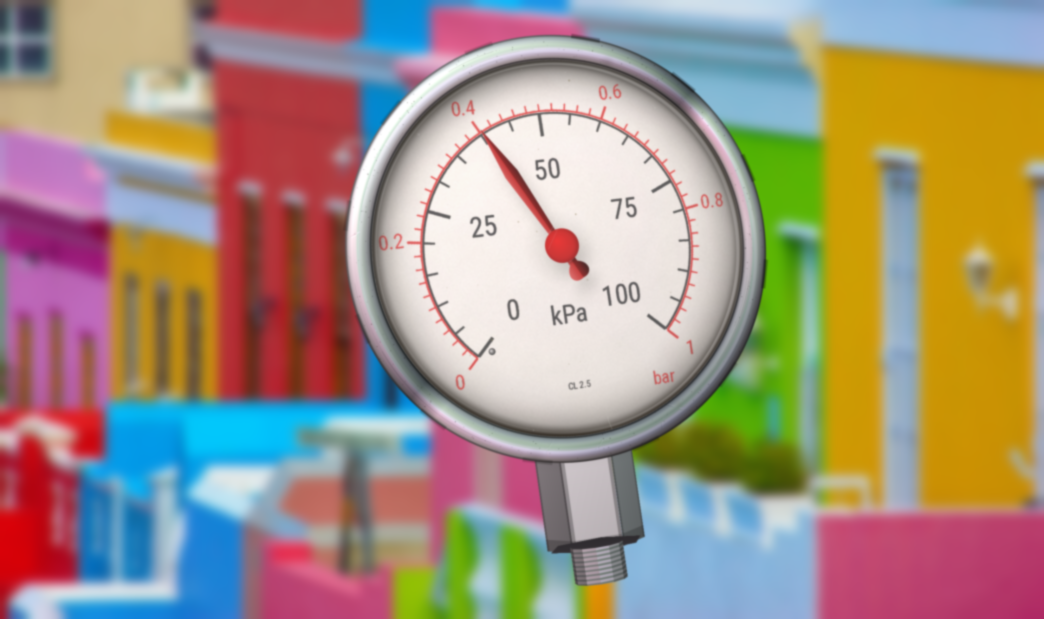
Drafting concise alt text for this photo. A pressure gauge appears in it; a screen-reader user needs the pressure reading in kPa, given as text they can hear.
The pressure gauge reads 40 kPa
